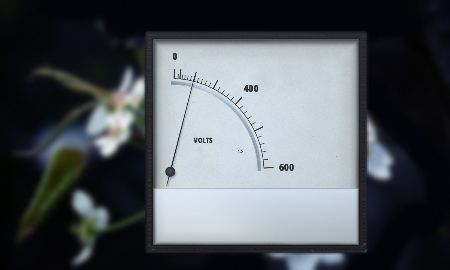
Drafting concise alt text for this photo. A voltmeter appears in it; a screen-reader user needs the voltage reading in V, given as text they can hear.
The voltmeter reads 200 V
